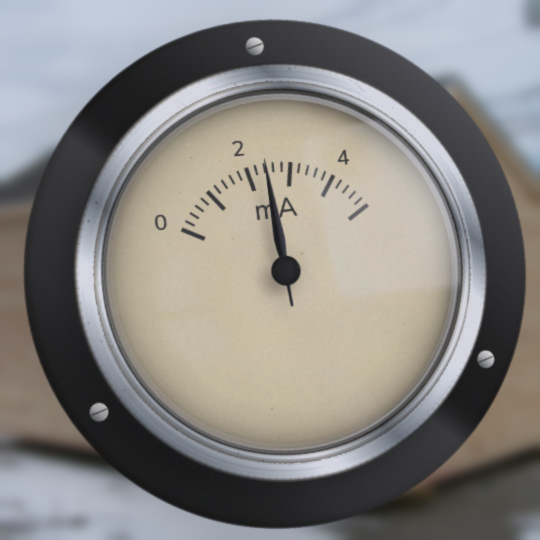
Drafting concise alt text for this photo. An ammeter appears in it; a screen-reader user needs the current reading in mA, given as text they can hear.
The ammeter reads 2.4 mA
